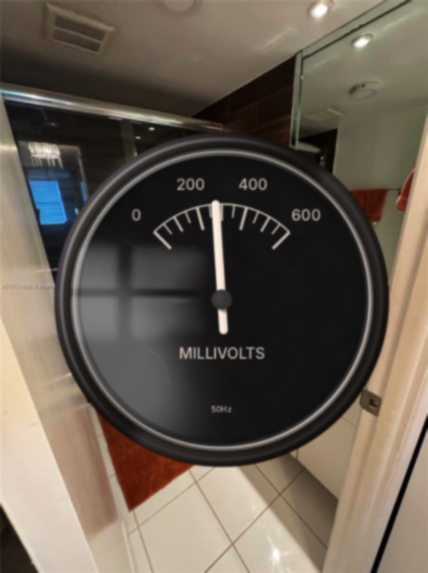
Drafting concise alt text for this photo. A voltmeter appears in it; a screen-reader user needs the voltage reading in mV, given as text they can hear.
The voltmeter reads 275 mV
